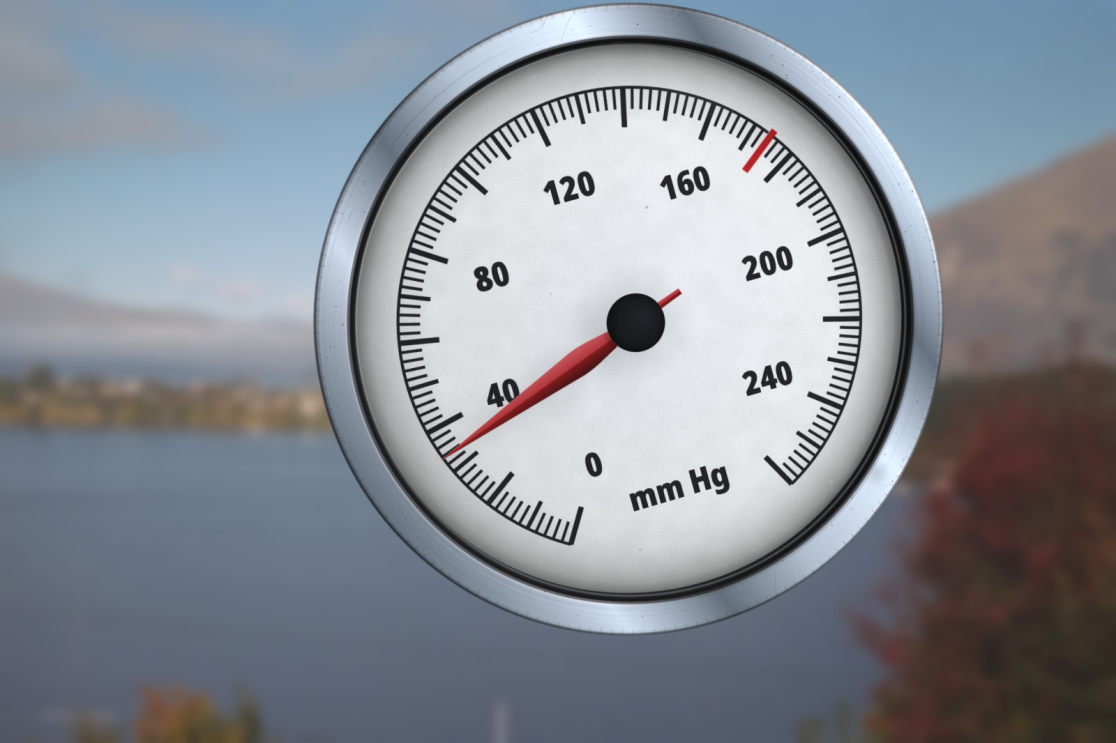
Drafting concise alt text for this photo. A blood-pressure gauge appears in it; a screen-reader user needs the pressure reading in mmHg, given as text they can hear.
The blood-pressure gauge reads 34 mmHg
